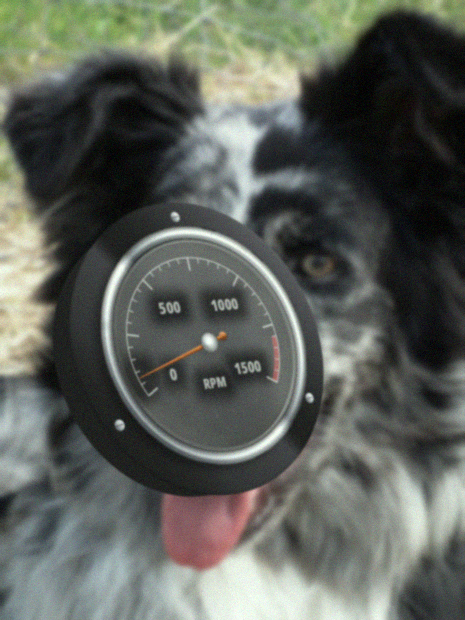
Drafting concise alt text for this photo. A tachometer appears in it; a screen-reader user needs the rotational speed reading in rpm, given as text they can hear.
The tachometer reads 75 rpm
